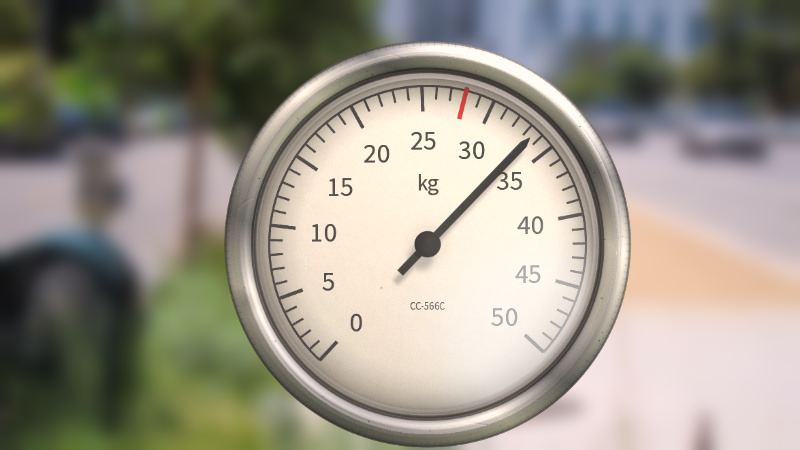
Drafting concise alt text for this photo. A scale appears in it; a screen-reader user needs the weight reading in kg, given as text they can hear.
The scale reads 33.5 kg
